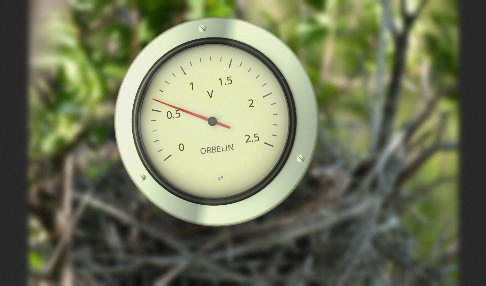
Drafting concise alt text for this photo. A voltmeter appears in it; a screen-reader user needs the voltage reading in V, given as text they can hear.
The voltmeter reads 0.6 V
